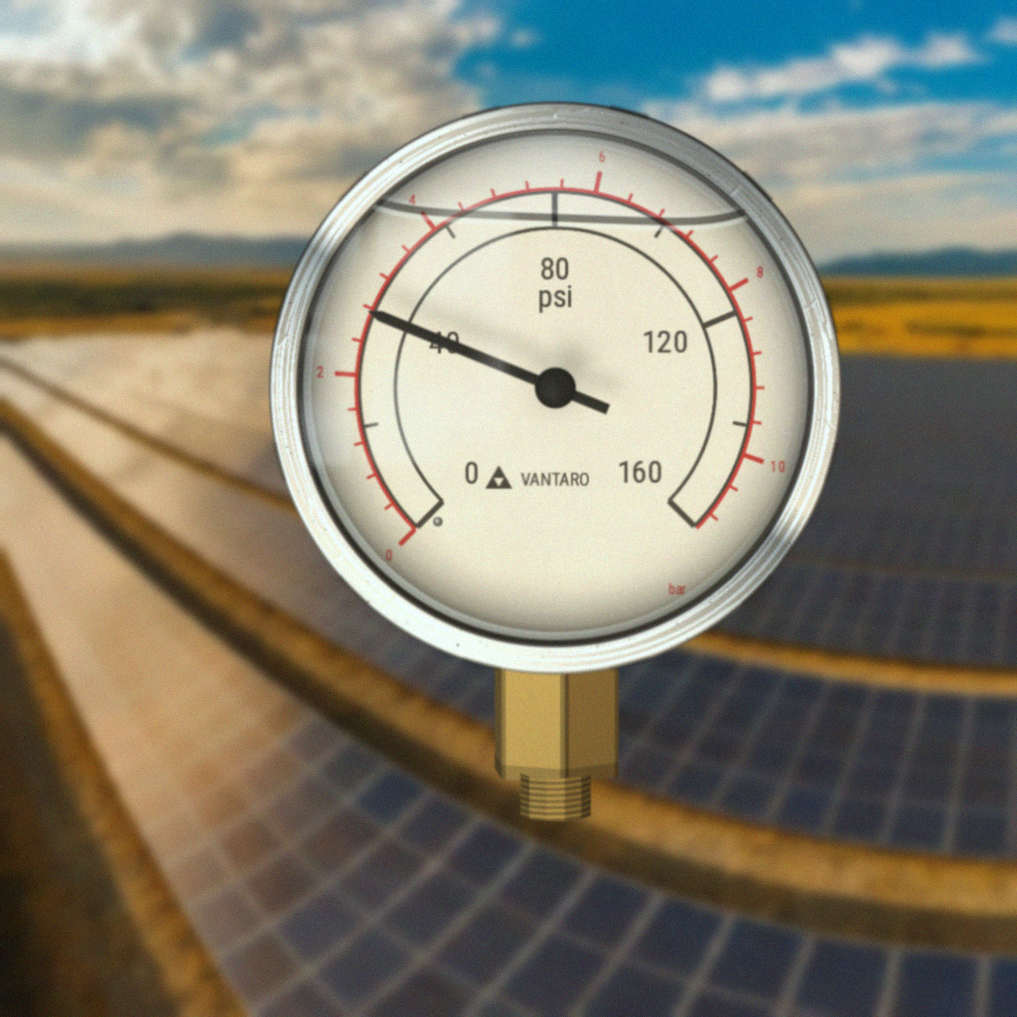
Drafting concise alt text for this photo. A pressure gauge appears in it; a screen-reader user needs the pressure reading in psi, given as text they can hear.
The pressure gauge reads 40 psi
